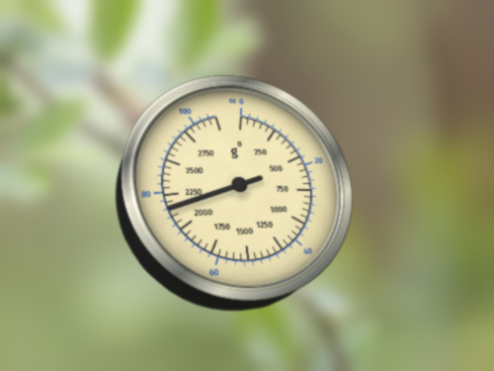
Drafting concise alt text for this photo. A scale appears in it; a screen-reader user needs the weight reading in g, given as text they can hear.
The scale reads 2150 g
